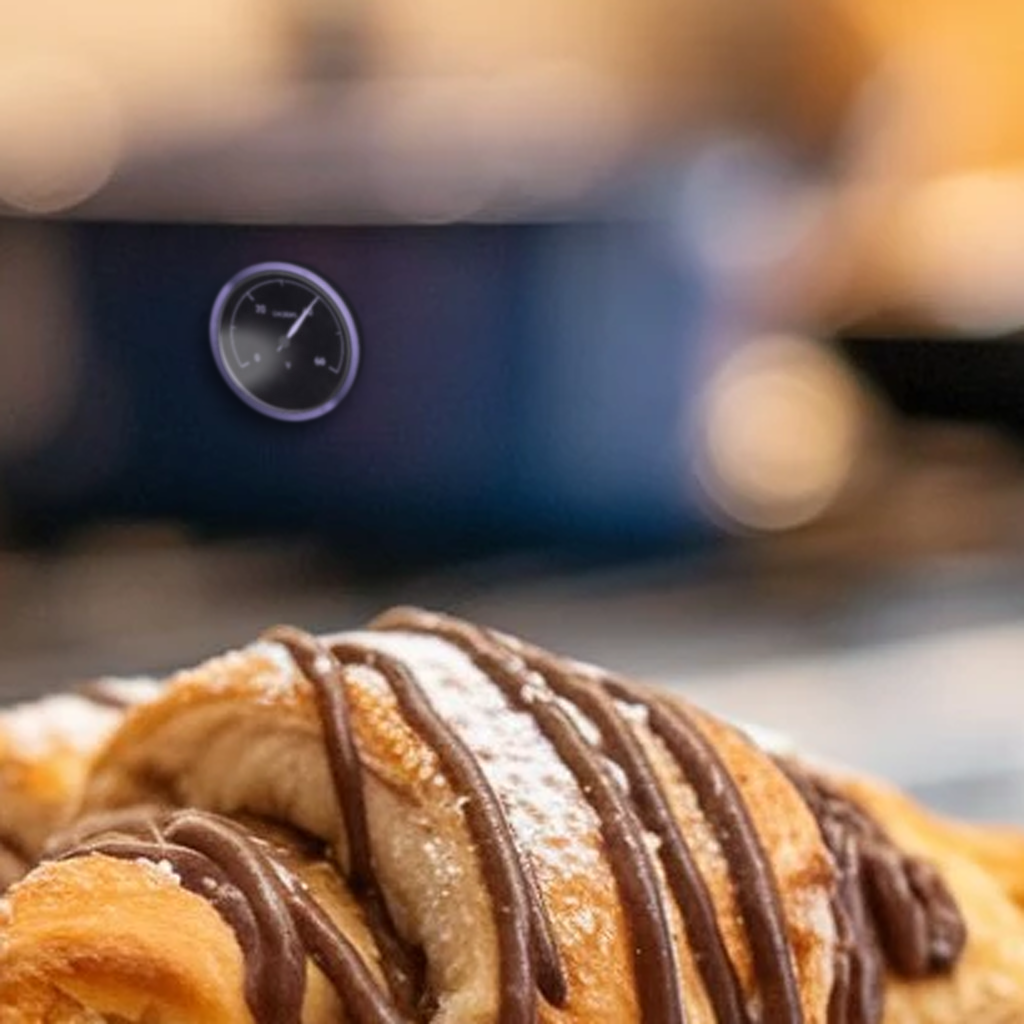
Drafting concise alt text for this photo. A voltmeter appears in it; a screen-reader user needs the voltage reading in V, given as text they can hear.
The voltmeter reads 40 V
